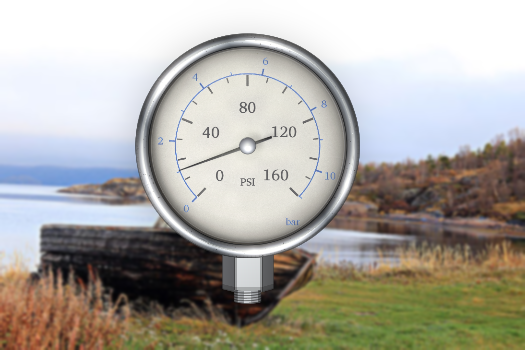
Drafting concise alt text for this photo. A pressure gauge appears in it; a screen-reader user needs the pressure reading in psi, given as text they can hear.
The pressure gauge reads 15 psi
